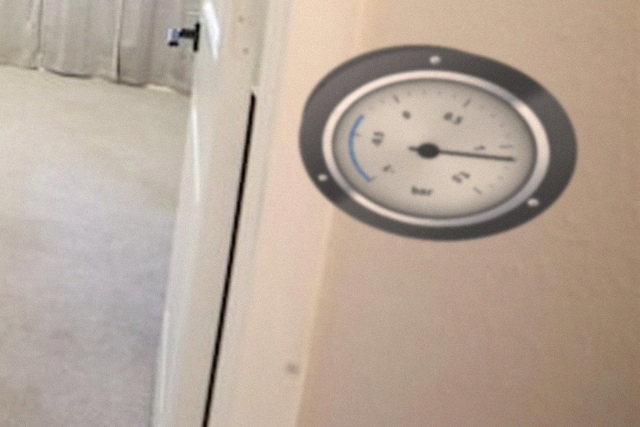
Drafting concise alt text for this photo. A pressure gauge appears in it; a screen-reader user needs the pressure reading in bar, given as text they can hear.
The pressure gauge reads 1.1 bar
